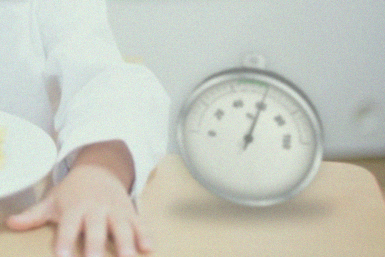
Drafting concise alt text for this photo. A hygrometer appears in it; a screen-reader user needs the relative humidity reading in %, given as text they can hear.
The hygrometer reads 60 %
